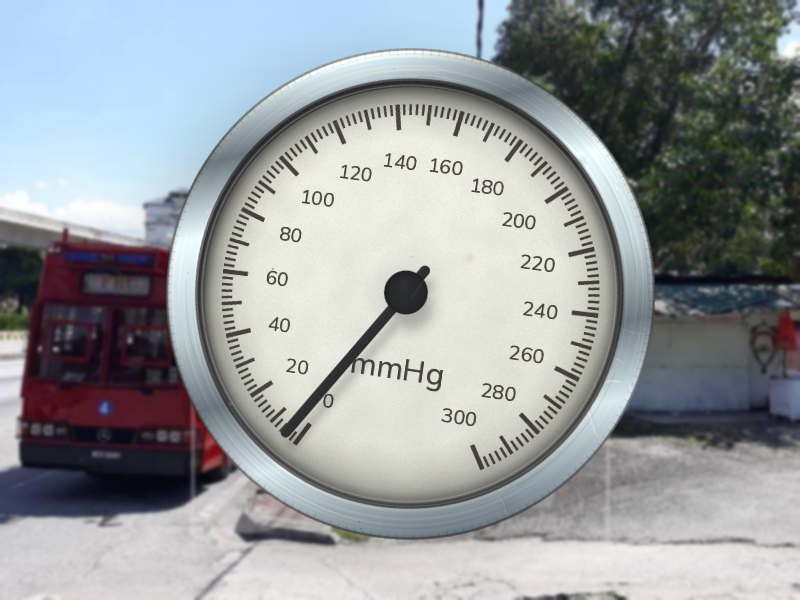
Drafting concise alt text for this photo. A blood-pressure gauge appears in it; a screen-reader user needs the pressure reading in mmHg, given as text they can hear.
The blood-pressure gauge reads 4 mmHg
